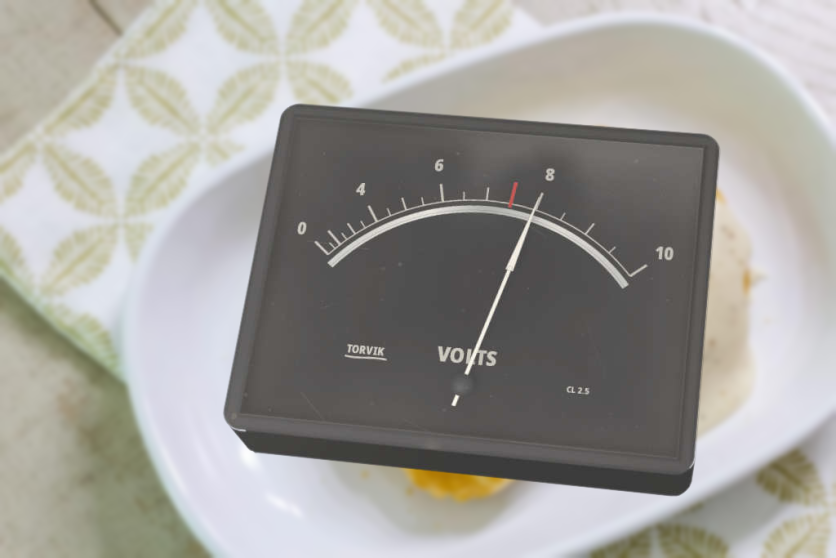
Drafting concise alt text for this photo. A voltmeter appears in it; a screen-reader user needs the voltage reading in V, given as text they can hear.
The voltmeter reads 8 V
